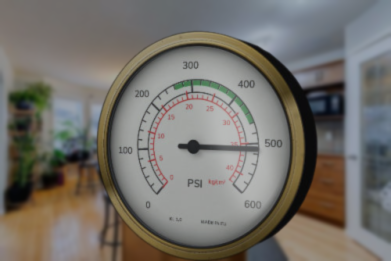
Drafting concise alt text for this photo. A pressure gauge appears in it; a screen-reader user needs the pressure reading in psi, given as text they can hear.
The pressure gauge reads 510 psi
